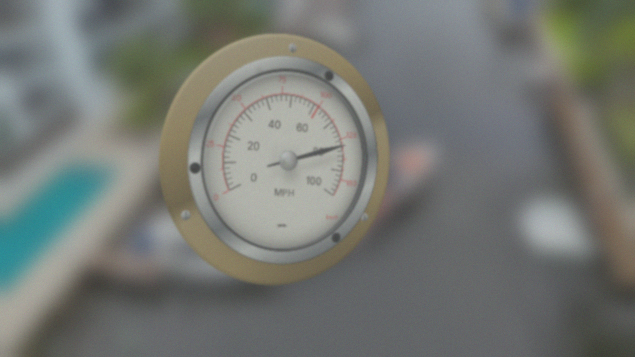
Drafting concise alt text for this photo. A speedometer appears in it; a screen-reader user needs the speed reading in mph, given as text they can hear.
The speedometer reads 80 mph
